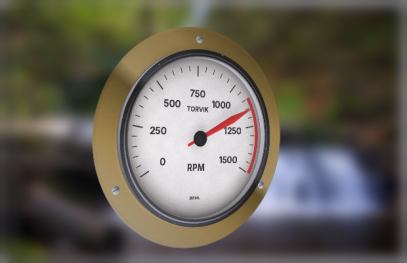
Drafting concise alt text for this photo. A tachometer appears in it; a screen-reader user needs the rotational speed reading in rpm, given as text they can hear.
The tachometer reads 1150 rpm
